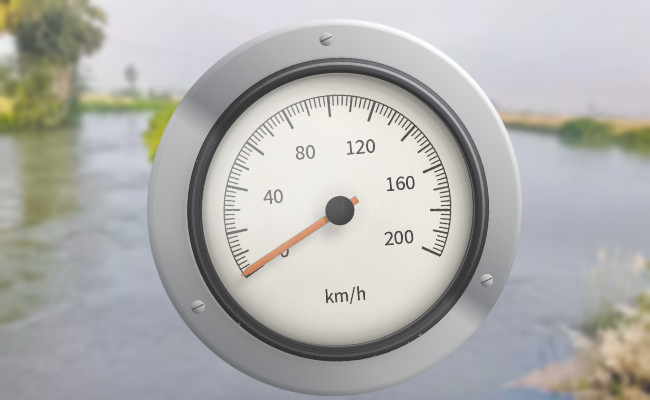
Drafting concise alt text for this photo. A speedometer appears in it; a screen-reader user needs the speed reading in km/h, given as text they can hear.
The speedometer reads 2 km/h
